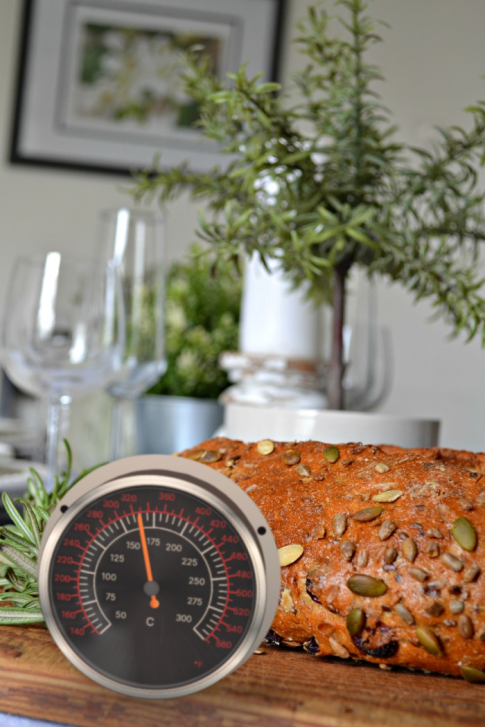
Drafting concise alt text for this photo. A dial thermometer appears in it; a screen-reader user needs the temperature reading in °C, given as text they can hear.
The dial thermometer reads 165 °C
